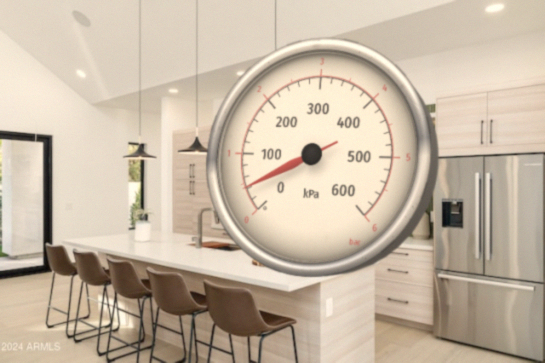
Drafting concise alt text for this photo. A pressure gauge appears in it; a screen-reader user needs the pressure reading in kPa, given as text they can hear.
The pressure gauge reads 40 kPa
